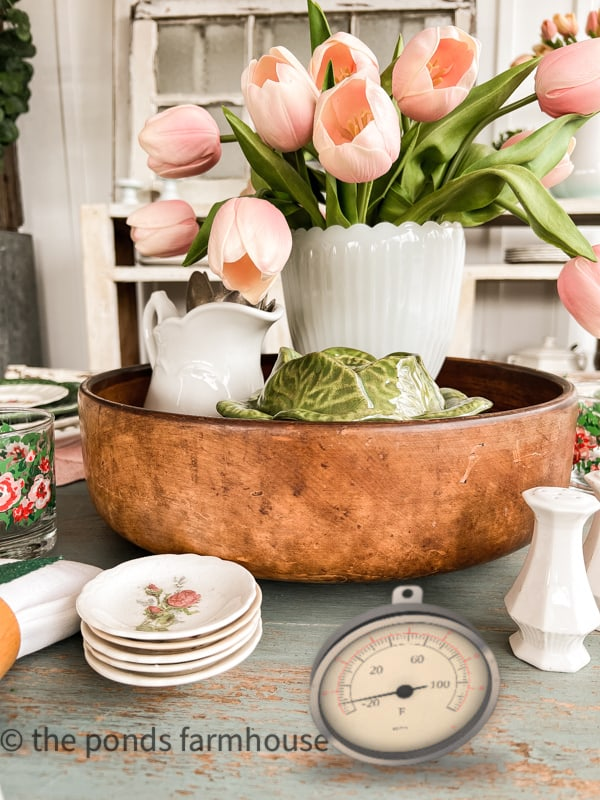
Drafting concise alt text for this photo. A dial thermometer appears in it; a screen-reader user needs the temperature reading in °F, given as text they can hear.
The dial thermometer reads -10 °F
